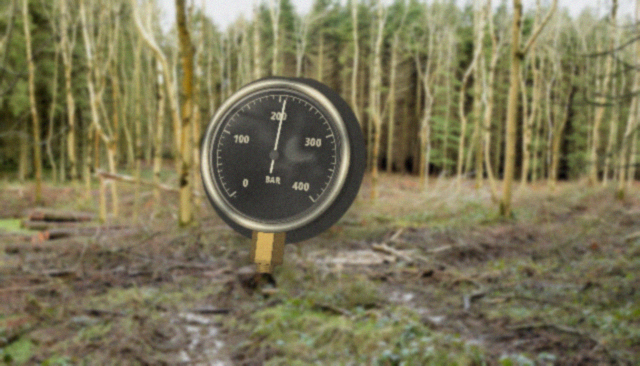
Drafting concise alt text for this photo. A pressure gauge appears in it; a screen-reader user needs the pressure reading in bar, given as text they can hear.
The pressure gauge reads 210 bar
